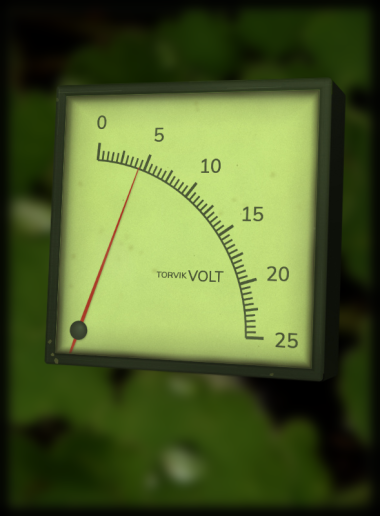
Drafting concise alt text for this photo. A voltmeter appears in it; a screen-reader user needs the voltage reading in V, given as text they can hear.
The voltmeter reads 4.5 V
